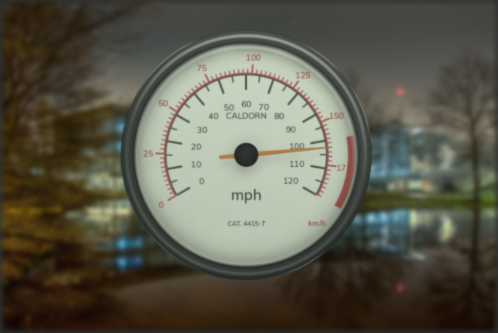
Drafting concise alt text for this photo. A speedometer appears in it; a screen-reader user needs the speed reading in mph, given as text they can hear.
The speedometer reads 102.5 mph
